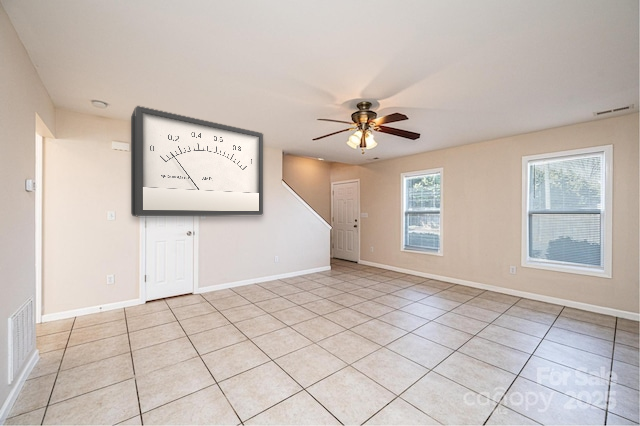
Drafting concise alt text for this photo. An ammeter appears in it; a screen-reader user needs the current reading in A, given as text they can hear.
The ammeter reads 0.1 A
